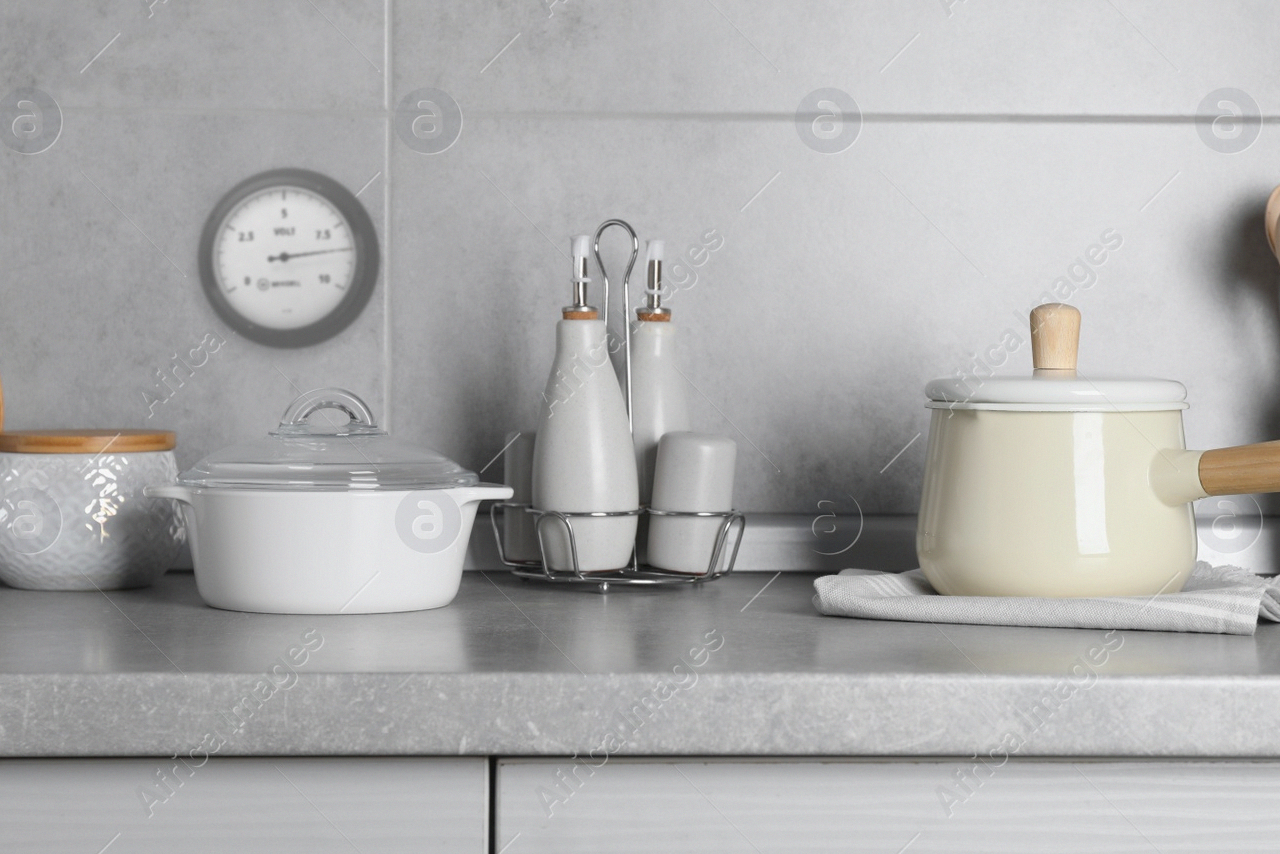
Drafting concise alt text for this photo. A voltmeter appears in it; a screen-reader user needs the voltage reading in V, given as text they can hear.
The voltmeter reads 8.5 V
